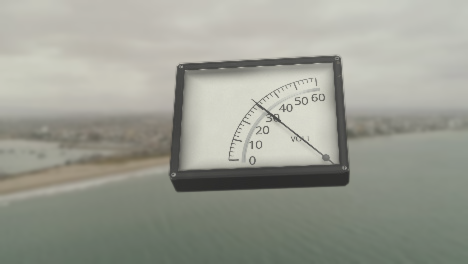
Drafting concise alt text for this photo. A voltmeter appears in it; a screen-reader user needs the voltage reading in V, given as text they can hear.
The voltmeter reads 30 V
